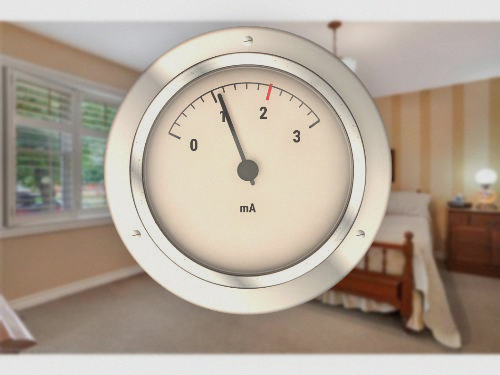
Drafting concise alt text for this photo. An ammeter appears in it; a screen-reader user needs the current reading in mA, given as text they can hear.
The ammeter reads 1.1 mA
